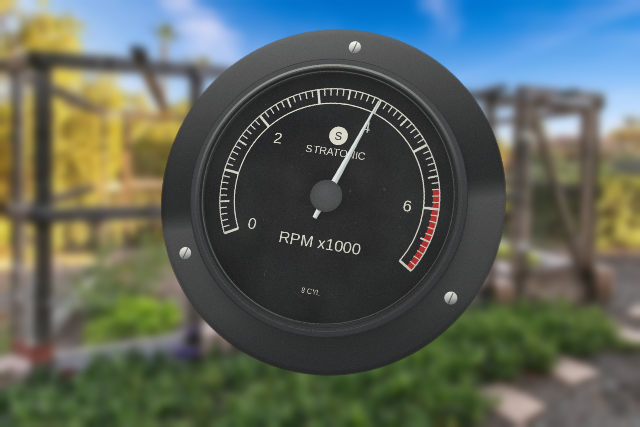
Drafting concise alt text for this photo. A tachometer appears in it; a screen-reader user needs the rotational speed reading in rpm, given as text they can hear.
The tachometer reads 4000 rpm
